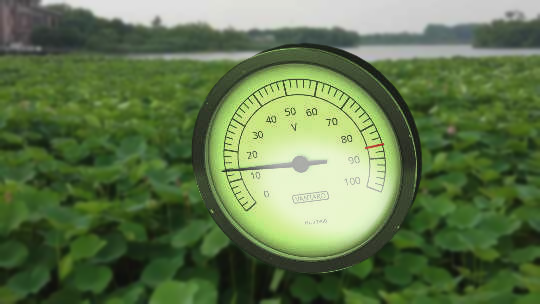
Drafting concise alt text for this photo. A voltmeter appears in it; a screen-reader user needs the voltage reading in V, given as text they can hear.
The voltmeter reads 14 V
